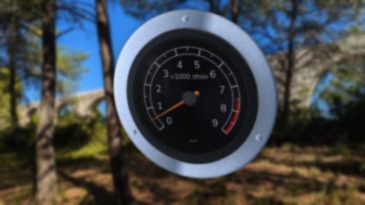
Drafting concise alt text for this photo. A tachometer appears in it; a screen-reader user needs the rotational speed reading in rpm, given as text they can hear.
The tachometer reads 500 rpm
